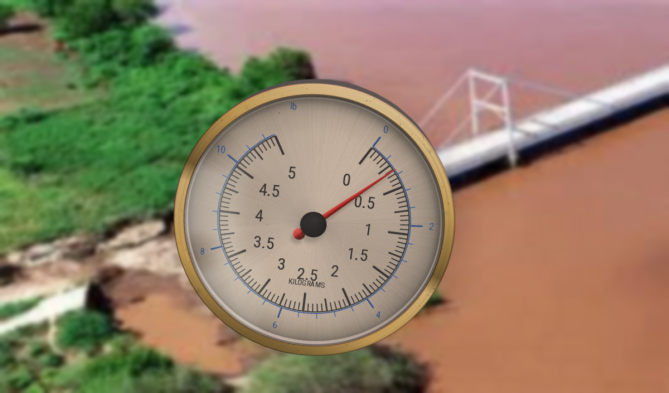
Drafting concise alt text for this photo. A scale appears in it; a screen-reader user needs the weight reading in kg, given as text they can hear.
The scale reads 0.3 kg
